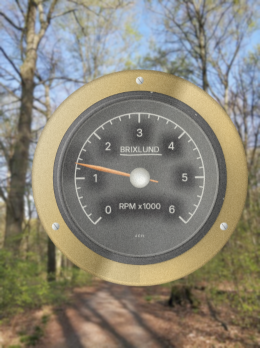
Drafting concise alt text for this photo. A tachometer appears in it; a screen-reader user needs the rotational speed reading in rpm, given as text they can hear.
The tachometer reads 1300 rpm
